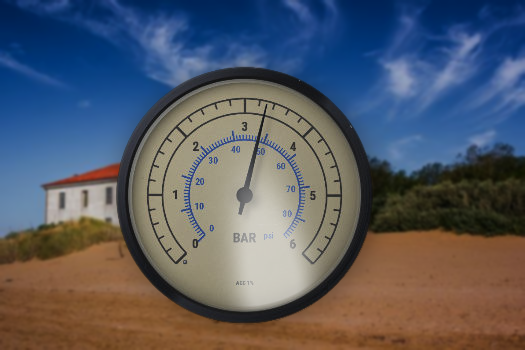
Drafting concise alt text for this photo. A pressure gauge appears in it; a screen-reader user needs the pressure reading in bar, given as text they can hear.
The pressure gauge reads 3.3 bar
